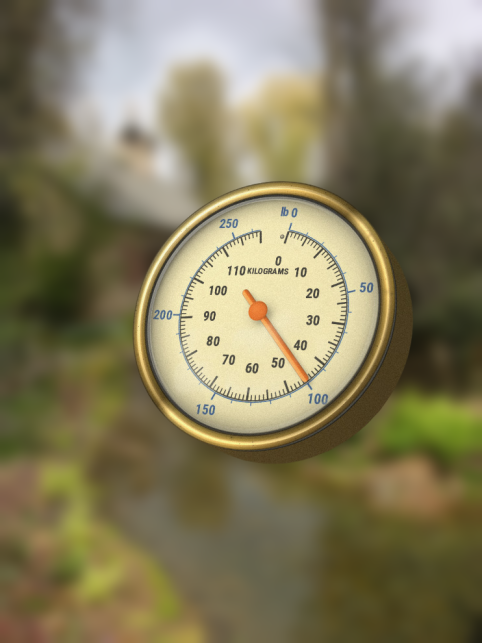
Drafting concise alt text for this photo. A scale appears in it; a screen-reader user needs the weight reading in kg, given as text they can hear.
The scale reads 45 kg
